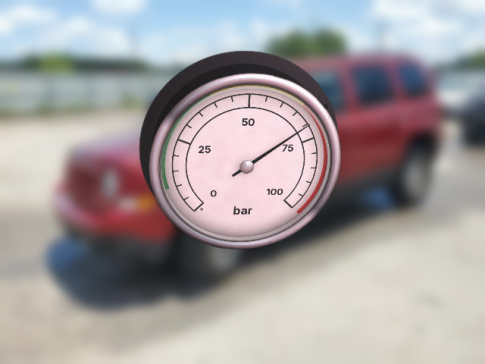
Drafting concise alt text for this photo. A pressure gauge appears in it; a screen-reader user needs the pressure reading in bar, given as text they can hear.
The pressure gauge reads 70 bar
